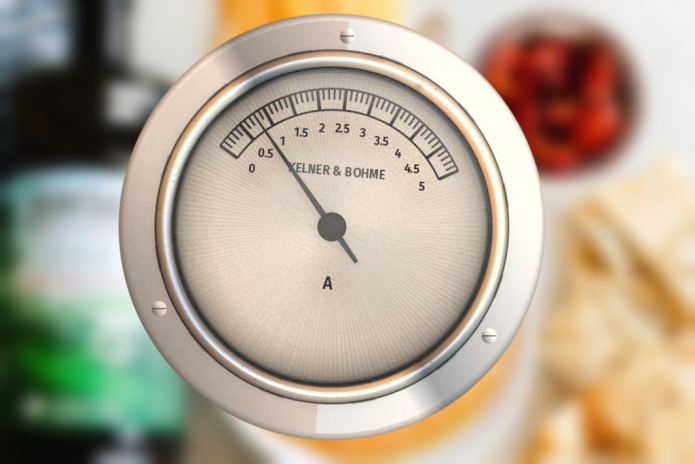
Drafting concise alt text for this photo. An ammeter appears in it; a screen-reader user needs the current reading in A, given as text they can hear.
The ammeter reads 0.8 A
